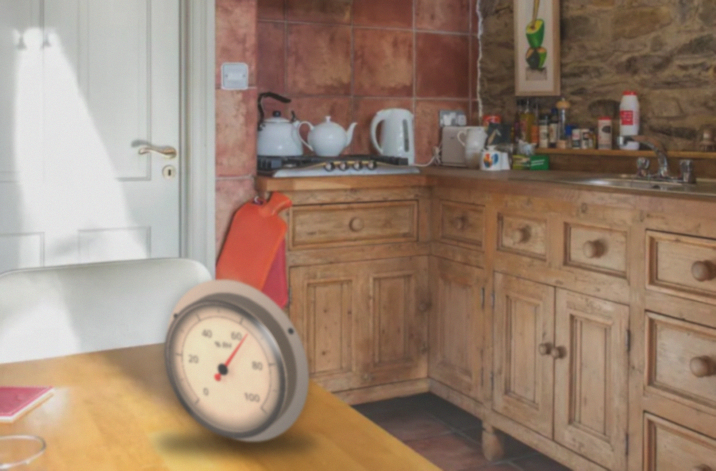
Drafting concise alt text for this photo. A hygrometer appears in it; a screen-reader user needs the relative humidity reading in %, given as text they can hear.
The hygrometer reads 65 %
